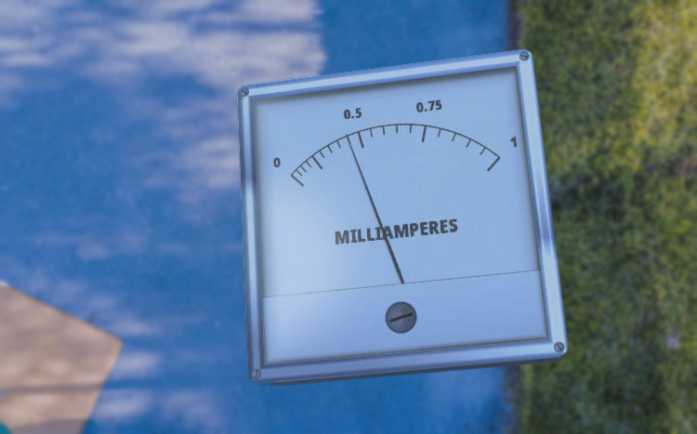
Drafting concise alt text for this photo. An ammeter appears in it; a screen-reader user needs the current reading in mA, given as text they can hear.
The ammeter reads 0.45 mA
